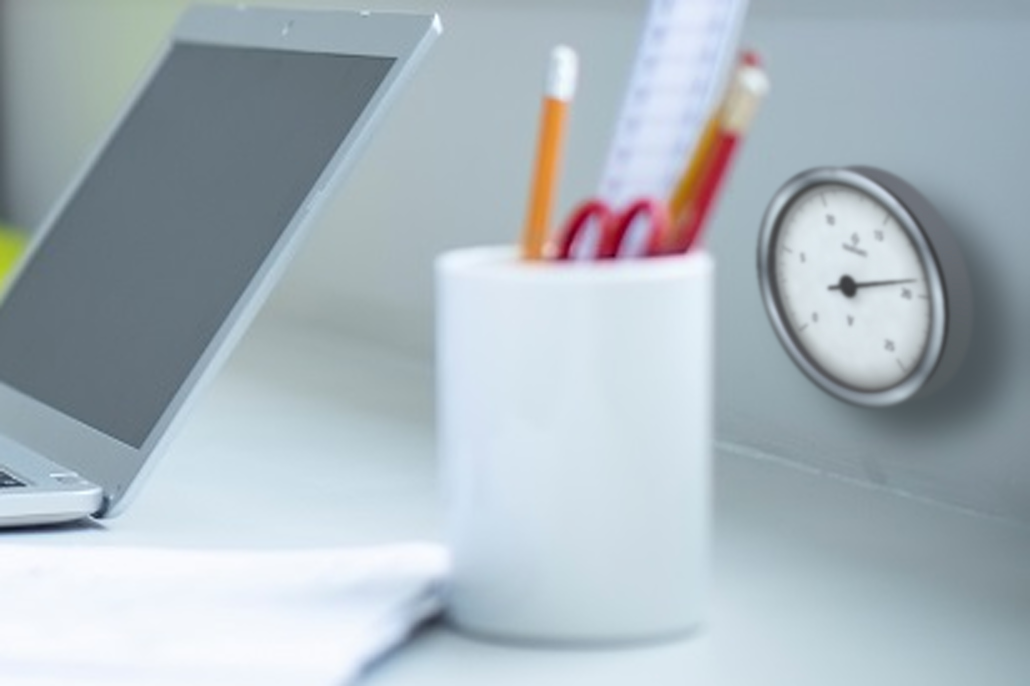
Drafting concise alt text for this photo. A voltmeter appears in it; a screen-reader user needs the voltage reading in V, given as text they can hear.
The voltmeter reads 19 V
